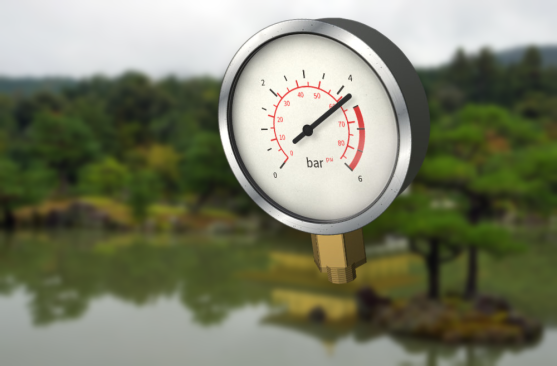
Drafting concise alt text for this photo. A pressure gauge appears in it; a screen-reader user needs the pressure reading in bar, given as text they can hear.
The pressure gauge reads 4.25 bar
